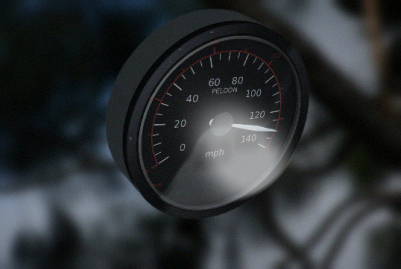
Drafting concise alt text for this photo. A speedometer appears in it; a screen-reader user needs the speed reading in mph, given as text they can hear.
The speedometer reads 130 mph
